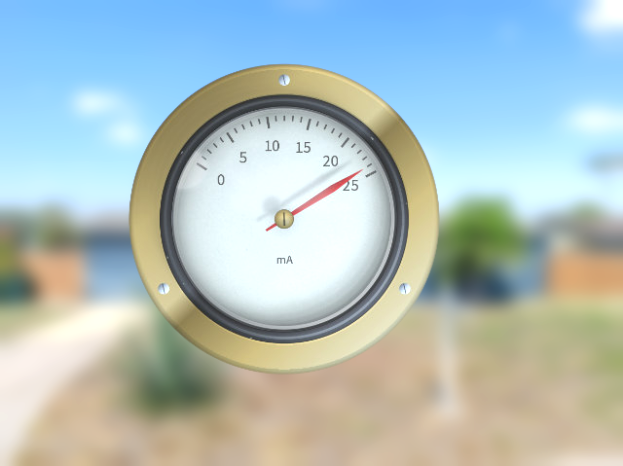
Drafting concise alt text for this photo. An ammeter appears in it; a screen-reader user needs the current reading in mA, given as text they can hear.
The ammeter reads 24 mA
